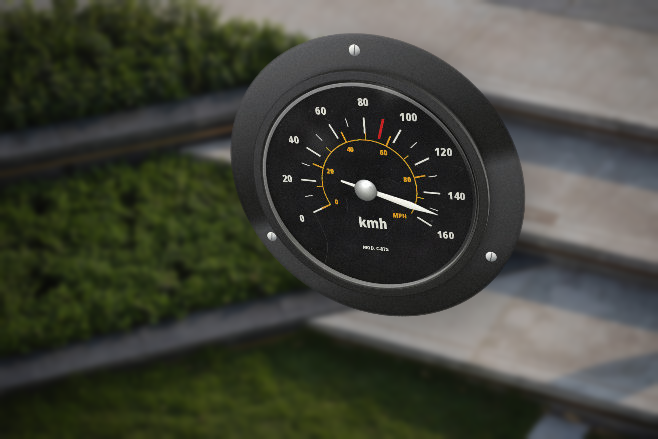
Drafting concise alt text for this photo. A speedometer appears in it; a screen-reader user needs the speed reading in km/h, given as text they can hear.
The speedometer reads 150 km/h
